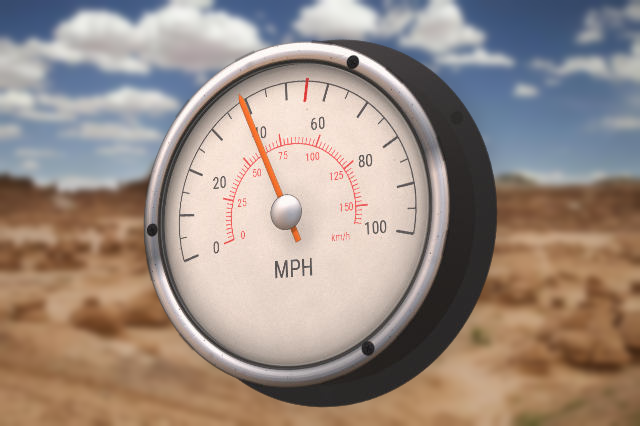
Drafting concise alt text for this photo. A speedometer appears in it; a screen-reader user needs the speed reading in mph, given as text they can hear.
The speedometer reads 40 mph
